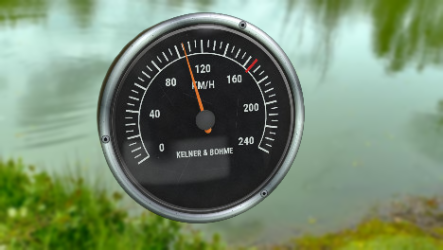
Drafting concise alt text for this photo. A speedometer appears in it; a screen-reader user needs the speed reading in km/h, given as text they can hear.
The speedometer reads 105 km/h
